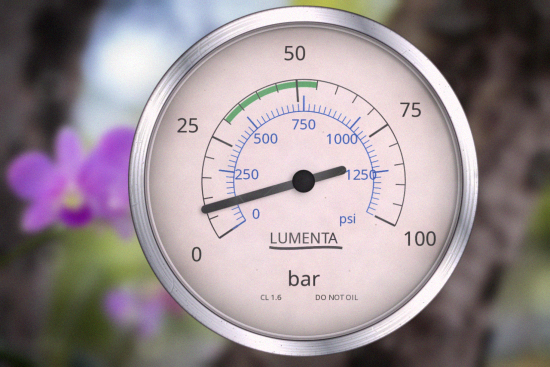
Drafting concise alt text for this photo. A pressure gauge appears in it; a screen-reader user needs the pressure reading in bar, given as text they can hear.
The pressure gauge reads 7.5 bar
